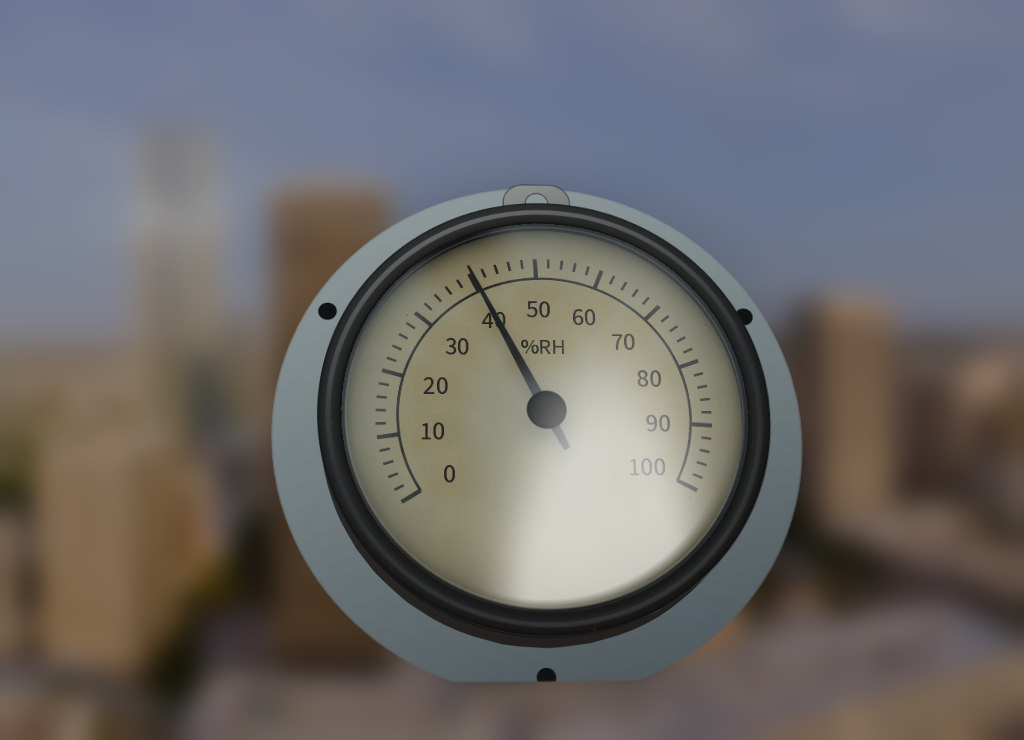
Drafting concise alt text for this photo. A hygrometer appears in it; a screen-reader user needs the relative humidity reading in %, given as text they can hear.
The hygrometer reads 40 %
